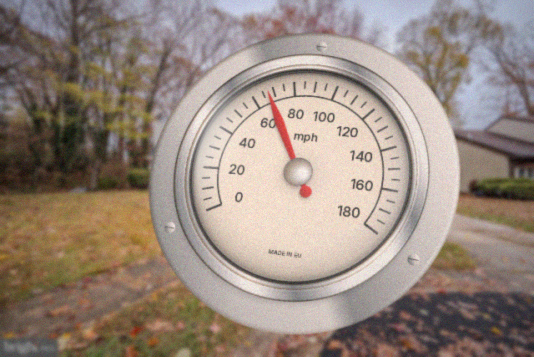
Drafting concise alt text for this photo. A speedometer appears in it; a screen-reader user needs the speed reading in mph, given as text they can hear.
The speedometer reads 67.5 mph
